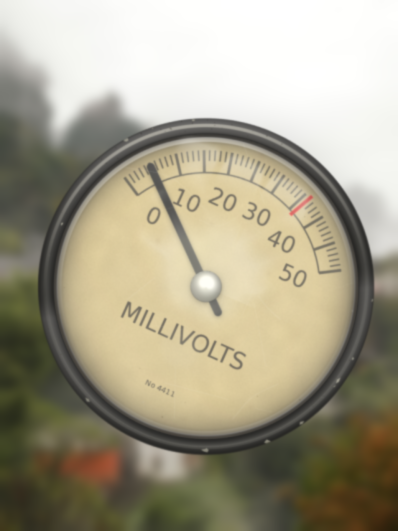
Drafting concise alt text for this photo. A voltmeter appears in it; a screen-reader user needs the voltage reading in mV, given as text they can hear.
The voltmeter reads 5 mV
